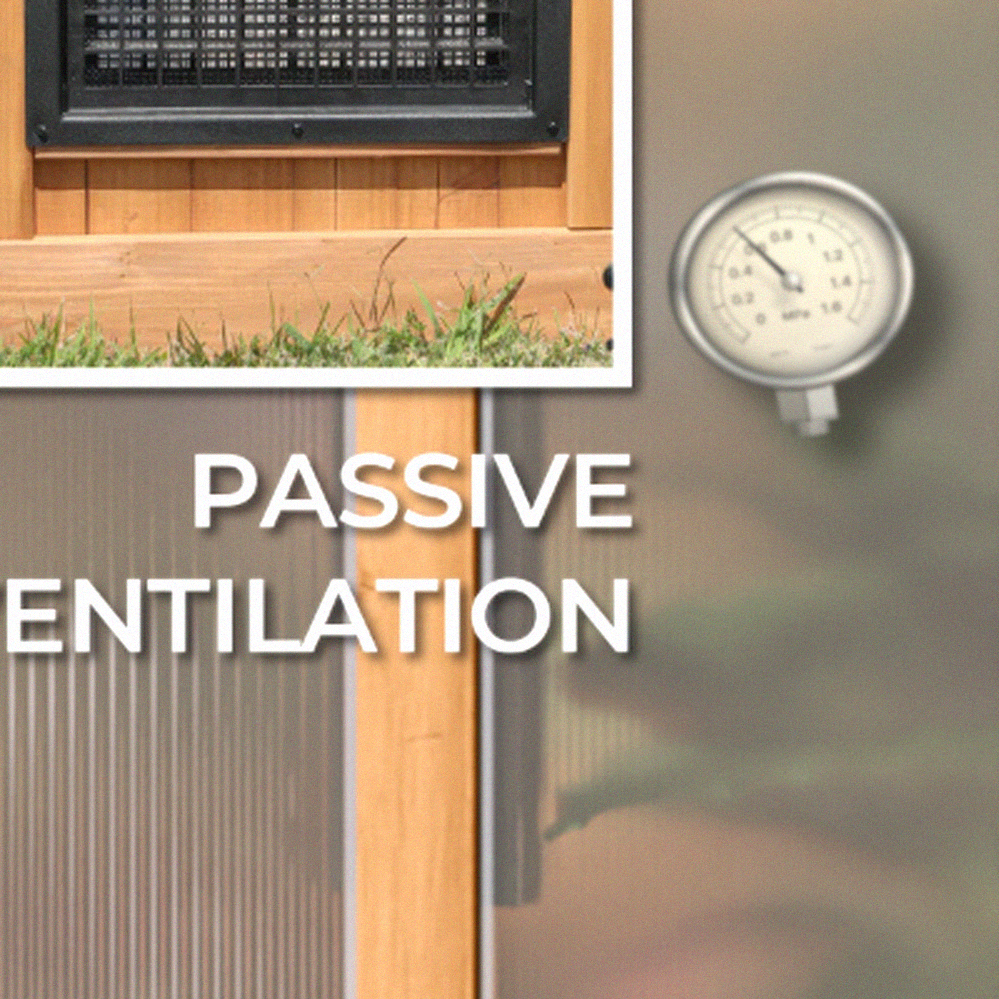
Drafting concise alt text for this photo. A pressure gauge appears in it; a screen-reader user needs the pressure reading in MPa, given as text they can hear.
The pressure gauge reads 0.6 MPa
